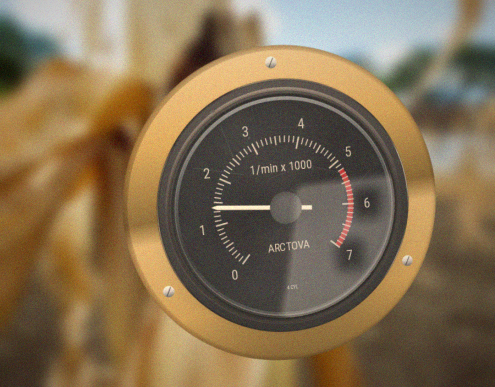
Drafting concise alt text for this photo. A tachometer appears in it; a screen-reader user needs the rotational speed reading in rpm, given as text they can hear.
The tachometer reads 1400 rpm
